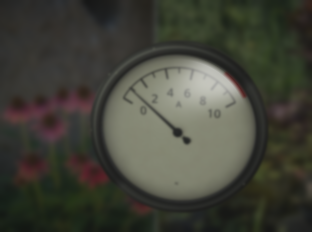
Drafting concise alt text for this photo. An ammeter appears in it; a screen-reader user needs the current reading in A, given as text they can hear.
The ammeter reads 1 A
